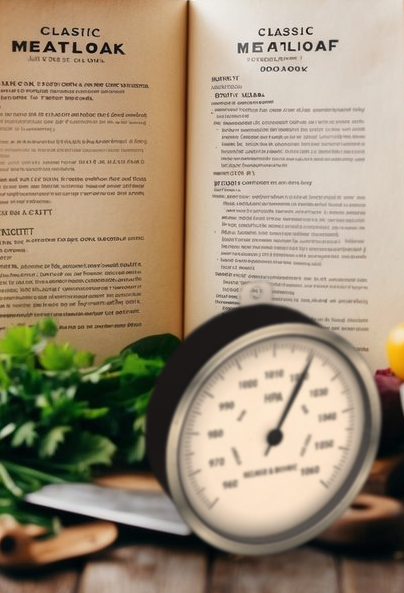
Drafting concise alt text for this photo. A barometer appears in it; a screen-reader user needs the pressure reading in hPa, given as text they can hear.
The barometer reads 1020 hPa
